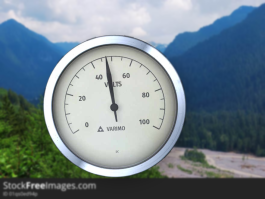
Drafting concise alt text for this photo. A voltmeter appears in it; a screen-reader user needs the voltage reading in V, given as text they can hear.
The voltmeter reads 47.5 V
